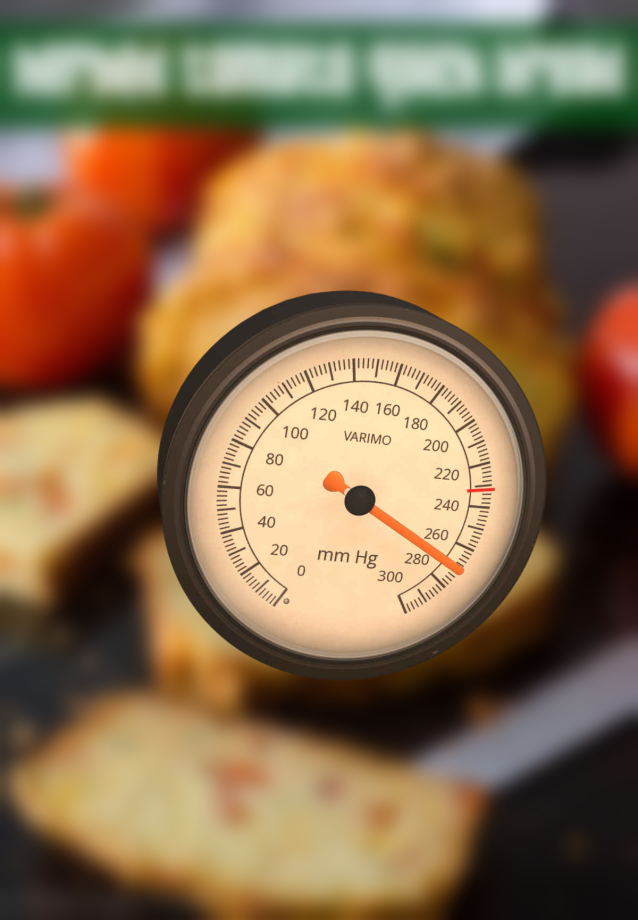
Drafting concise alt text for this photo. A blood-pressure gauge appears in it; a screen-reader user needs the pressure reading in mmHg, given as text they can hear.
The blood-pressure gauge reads 270 mmHg
